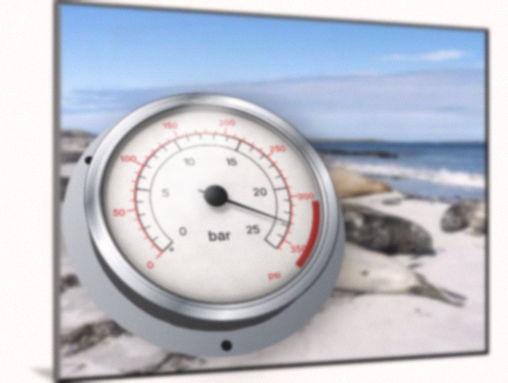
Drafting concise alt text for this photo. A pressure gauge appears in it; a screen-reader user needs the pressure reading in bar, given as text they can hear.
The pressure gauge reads 23 bar
